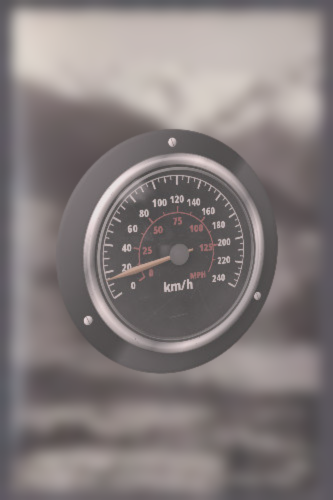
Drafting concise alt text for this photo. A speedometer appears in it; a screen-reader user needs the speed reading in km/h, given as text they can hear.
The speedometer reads 15 km/h
